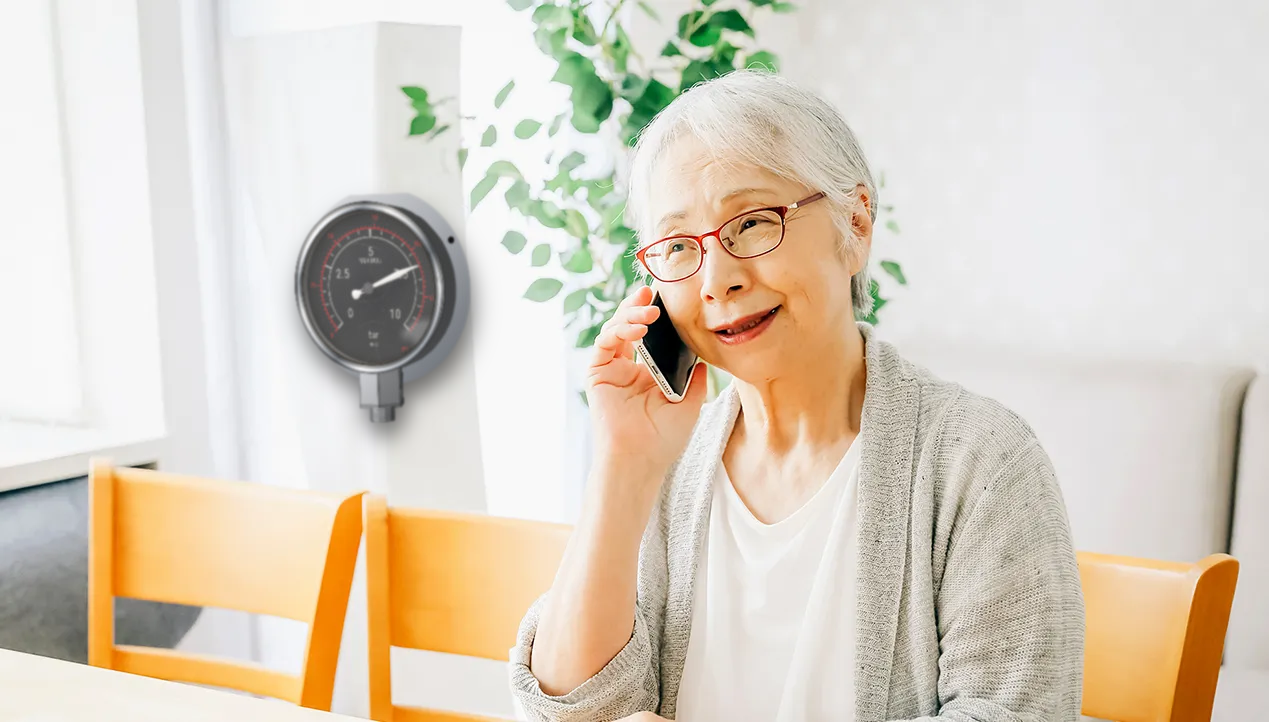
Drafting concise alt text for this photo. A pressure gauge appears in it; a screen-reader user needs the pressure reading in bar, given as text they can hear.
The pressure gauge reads 7.5 bar
